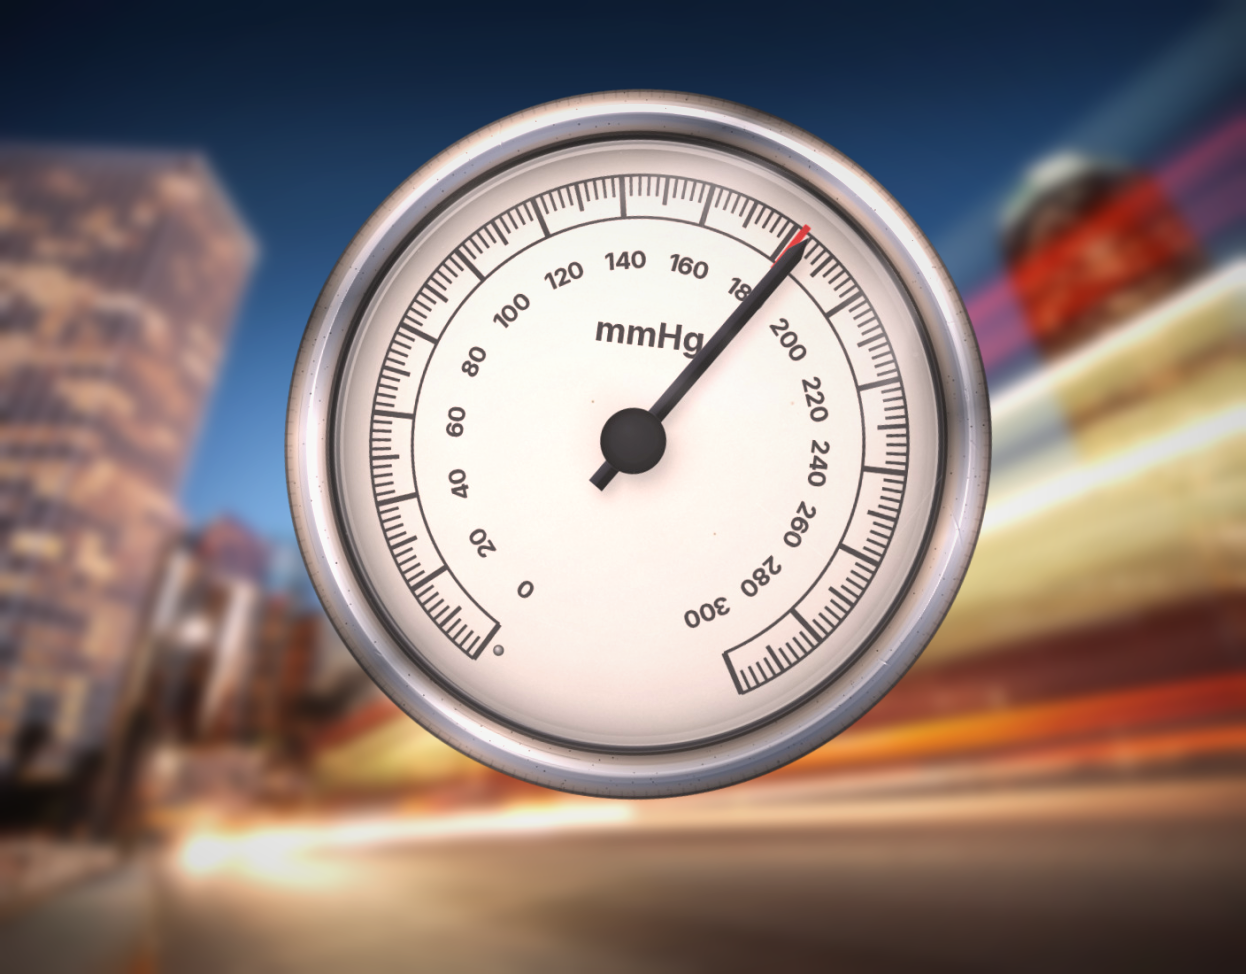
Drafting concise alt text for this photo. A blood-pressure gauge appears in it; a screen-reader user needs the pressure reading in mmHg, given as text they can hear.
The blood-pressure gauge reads 184 mmHg
